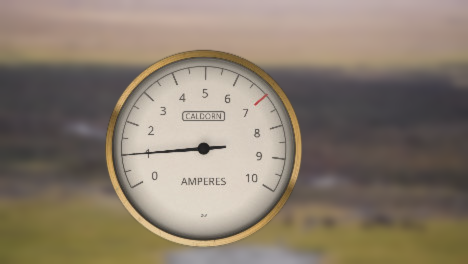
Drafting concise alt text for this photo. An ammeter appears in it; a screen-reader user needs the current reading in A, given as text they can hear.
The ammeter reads 1 A
